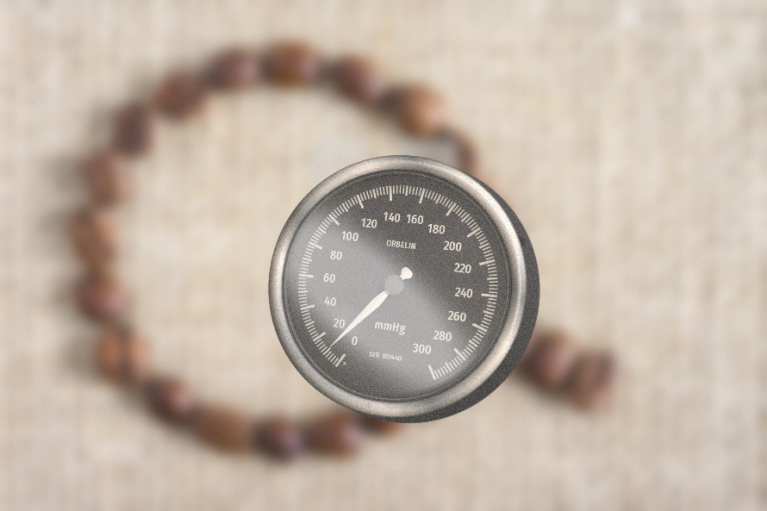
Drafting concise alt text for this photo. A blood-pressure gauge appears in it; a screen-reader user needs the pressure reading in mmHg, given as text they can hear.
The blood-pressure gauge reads 10 mmHg
